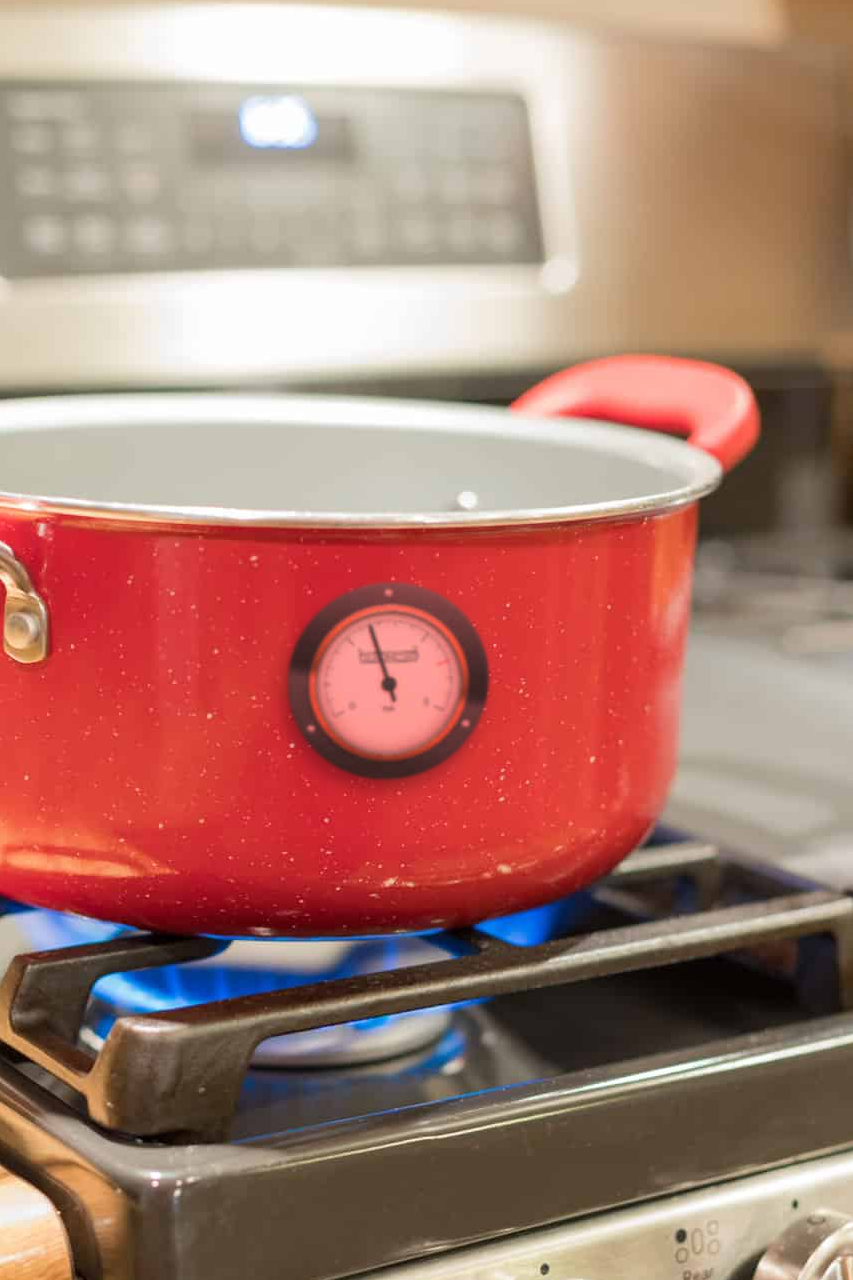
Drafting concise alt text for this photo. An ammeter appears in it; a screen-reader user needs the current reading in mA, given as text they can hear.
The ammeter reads 1.3 mA
